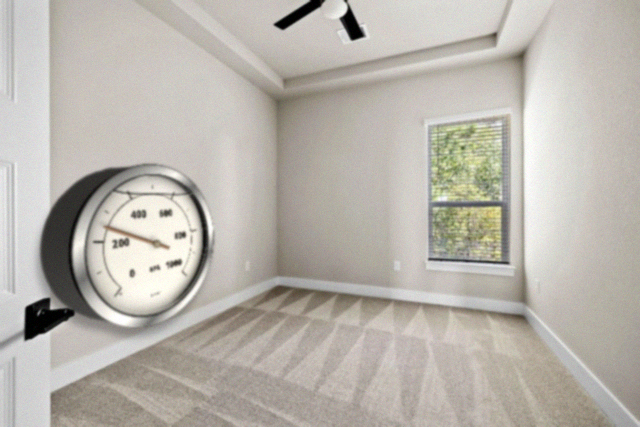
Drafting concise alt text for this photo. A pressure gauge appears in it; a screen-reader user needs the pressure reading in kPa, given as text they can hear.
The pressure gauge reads 250 kPa
